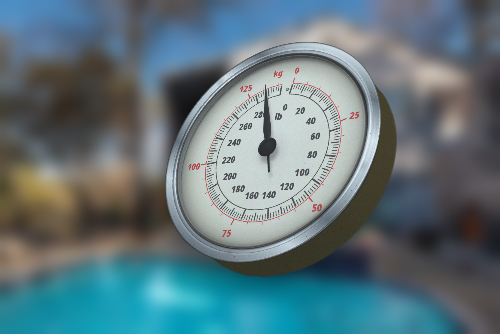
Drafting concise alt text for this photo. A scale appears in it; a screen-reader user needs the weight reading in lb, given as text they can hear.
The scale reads 290 lb
